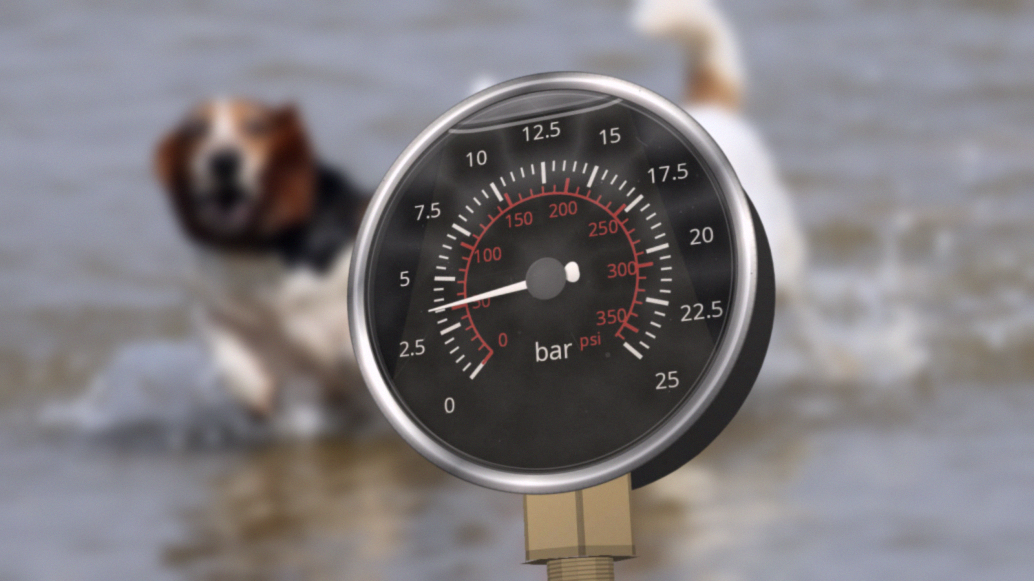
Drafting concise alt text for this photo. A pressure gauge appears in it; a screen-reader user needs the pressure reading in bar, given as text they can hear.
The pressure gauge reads 3.5 bar
